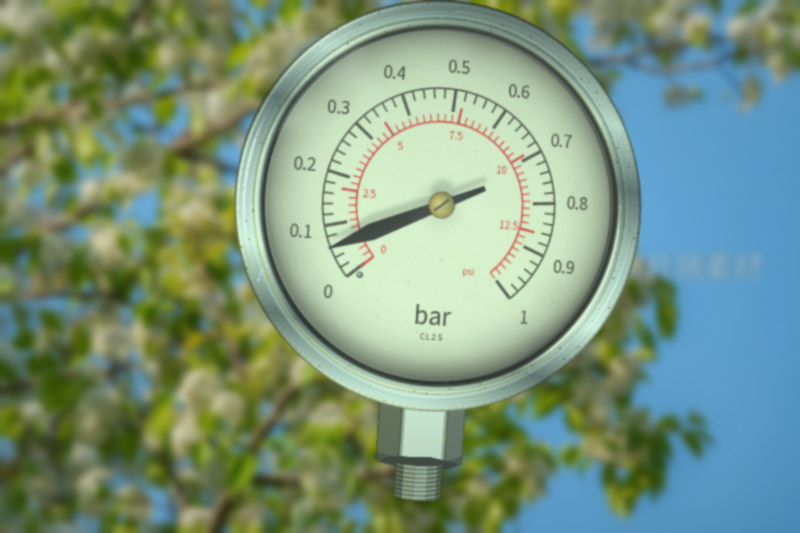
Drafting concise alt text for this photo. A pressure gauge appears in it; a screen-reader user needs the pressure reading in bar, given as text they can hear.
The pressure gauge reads 0.06 bar
